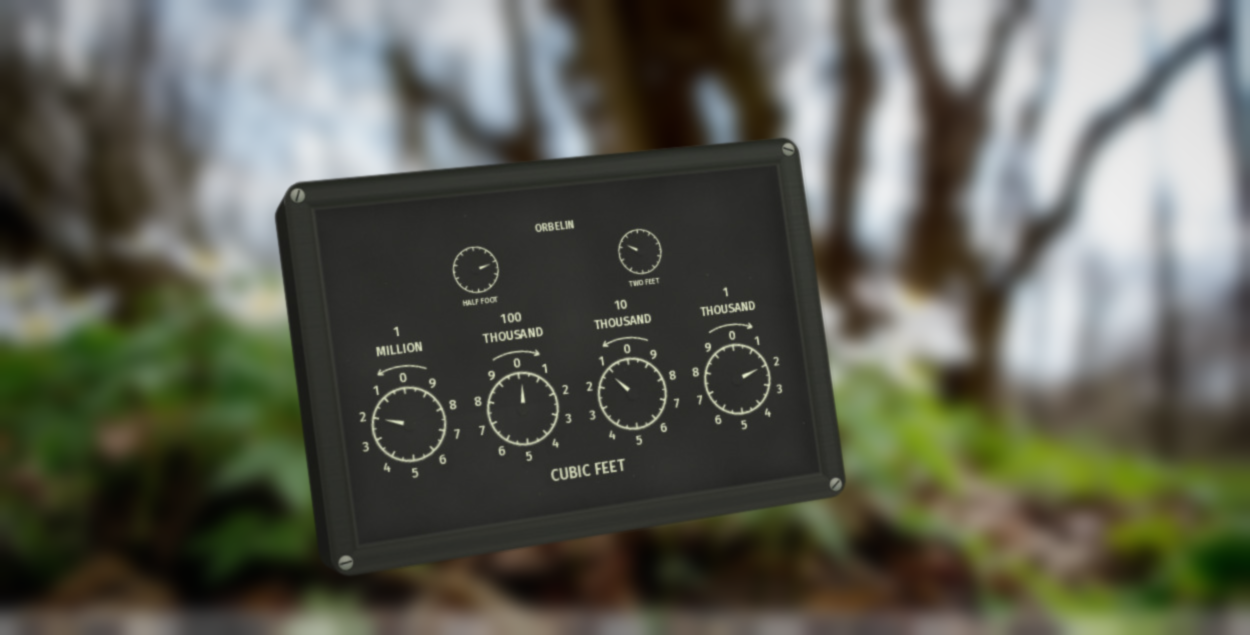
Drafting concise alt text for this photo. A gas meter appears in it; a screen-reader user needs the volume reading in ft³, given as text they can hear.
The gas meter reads 201200 ft³
